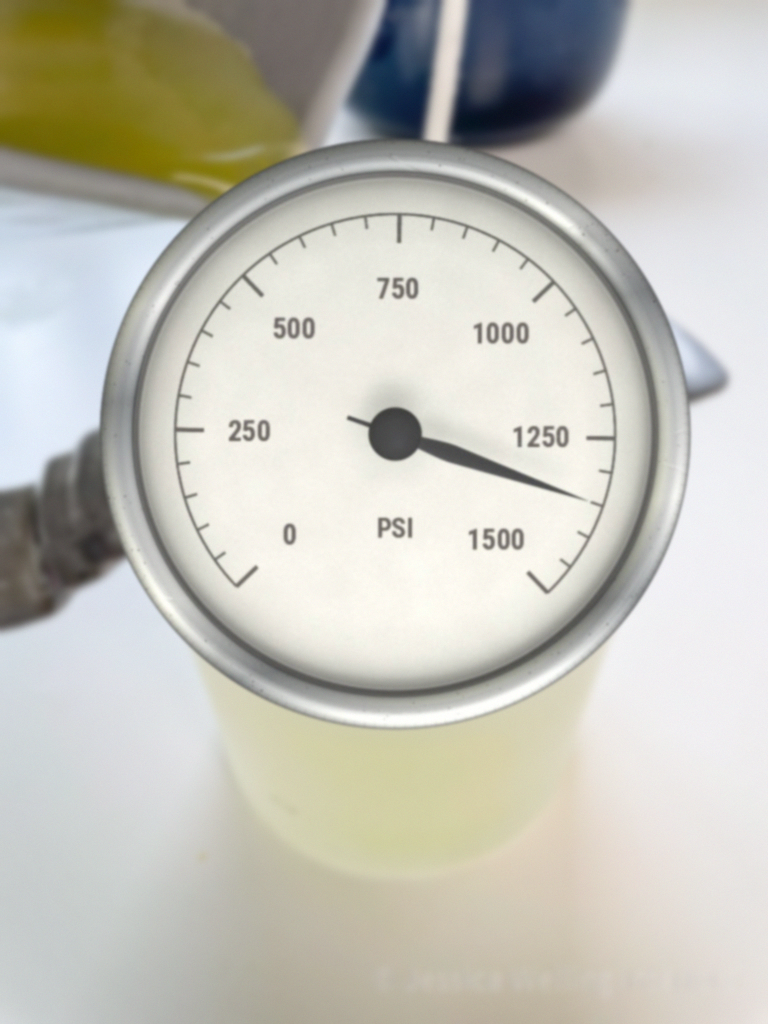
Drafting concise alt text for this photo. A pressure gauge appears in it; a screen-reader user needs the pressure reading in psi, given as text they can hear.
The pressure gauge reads 1350 psi
